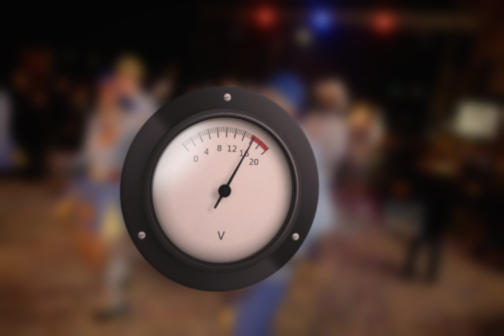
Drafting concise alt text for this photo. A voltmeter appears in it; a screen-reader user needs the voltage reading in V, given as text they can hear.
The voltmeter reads 16 V
